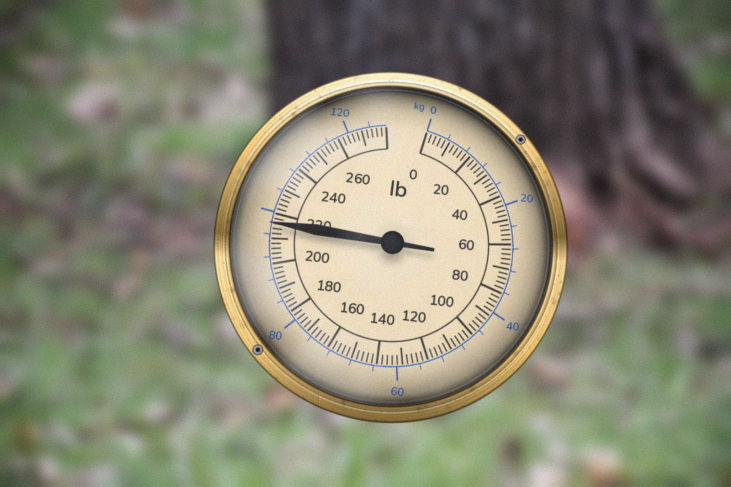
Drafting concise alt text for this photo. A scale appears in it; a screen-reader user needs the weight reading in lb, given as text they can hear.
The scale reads 216 lb
